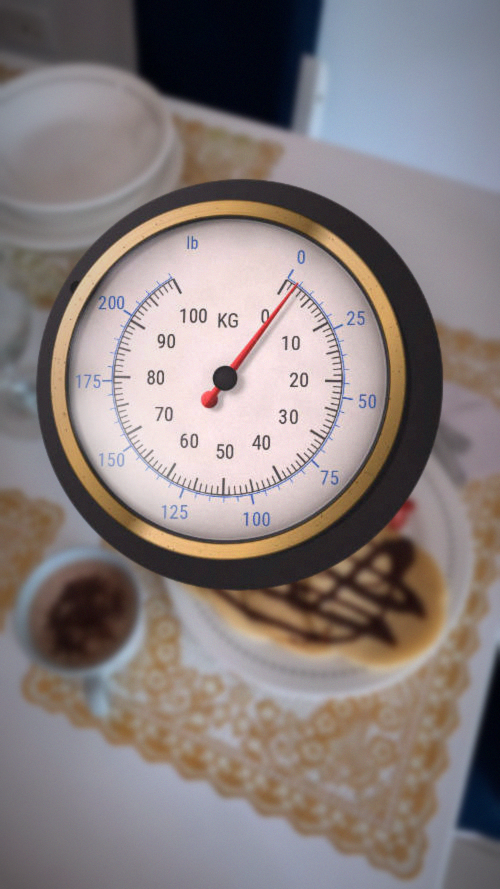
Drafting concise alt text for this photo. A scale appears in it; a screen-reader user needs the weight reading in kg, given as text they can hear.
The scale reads 2 kg
